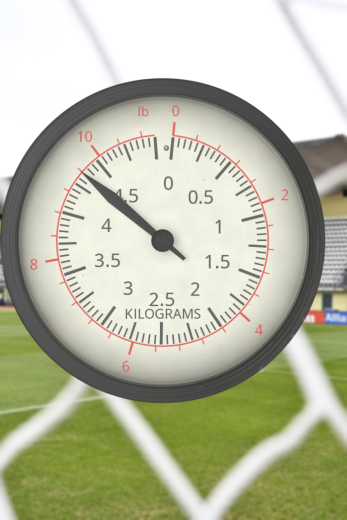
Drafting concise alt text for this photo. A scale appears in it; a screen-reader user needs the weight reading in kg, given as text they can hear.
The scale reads 4.35 kg
